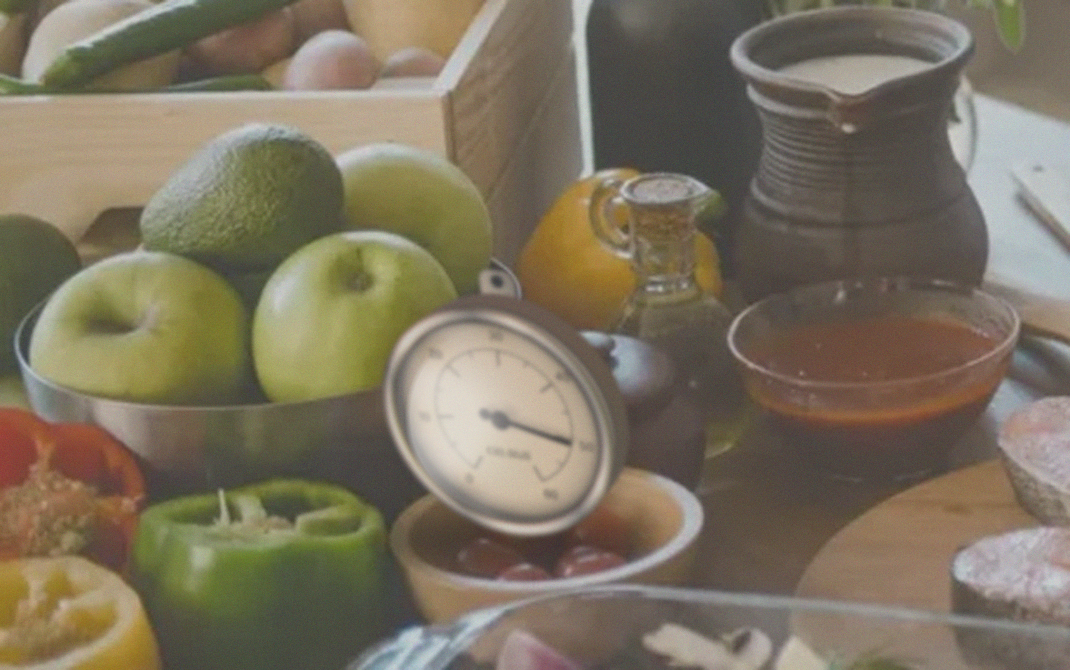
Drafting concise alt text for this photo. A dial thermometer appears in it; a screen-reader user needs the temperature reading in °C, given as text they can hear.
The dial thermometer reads 50 °C
